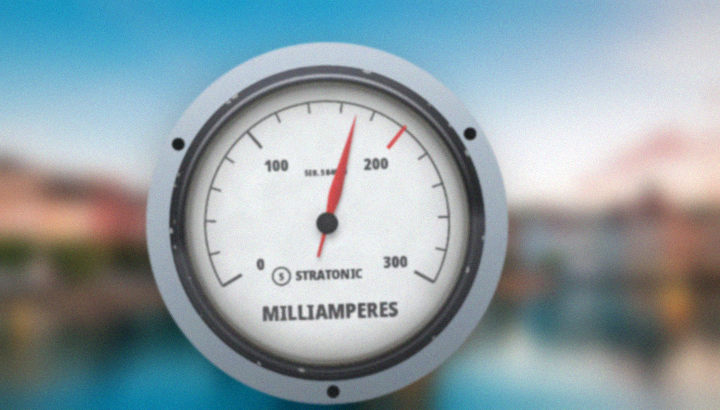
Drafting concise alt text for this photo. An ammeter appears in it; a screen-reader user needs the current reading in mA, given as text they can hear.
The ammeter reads 170 mA
